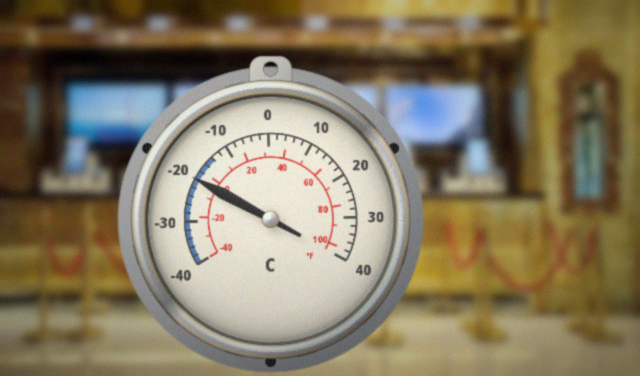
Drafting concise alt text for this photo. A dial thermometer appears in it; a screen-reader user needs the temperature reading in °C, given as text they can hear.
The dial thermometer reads -20 °C
